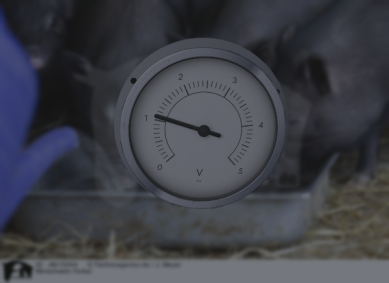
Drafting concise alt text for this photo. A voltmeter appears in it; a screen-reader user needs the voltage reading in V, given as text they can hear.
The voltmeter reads 1.1 V
